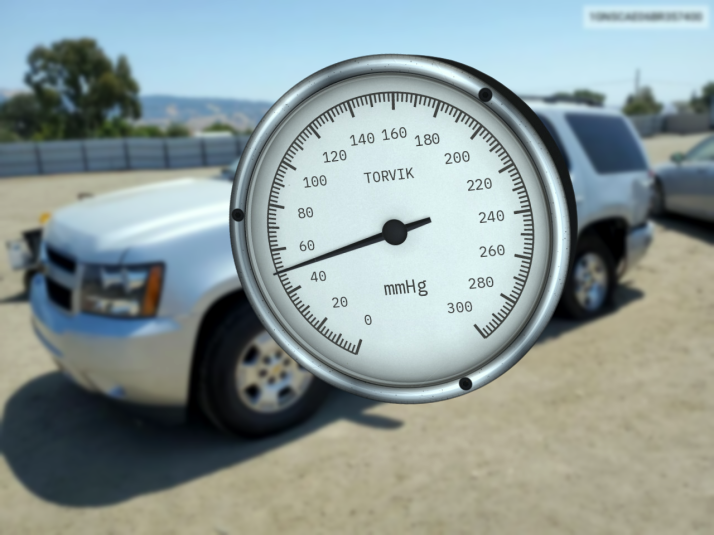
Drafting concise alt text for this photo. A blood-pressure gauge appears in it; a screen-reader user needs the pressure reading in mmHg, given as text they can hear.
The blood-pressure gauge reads 50 mmHg
